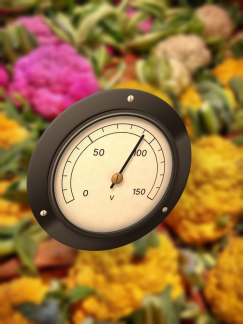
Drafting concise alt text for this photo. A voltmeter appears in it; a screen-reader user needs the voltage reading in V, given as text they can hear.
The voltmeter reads 90 V
